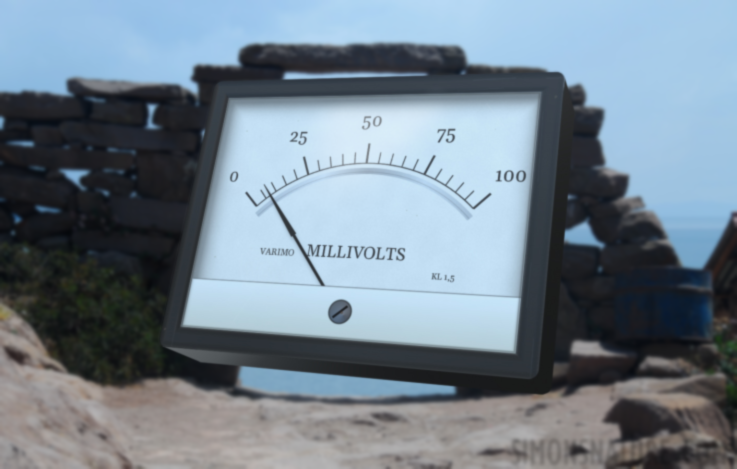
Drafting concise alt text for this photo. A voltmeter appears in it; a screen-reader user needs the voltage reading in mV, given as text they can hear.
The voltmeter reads 7.5 mV
